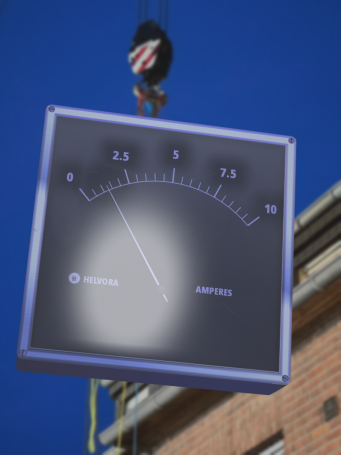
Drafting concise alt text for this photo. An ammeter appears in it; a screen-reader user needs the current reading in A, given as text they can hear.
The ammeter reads 1.25 A
